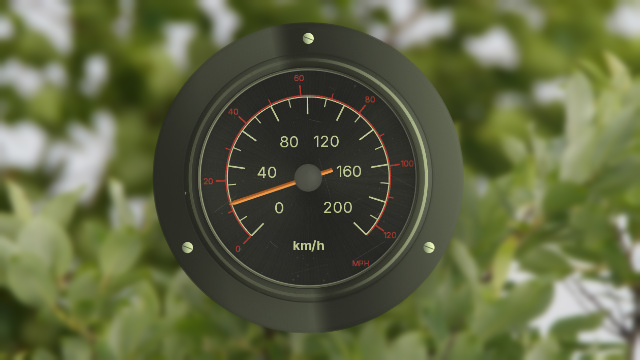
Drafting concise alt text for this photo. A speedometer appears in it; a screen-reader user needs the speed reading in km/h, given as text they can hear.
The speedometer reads 20 km/h
